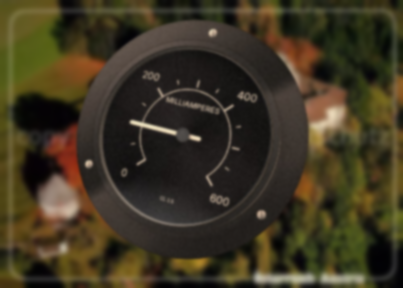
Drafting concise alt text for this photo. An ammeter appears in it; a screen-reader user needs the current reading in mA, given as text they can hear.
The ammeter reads 100 mA
